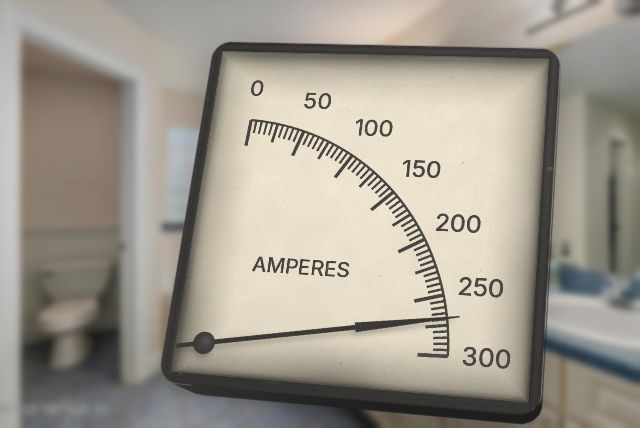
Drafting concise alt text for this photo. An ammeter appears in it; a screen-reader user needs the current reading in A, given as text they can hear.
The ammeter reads 270 A
